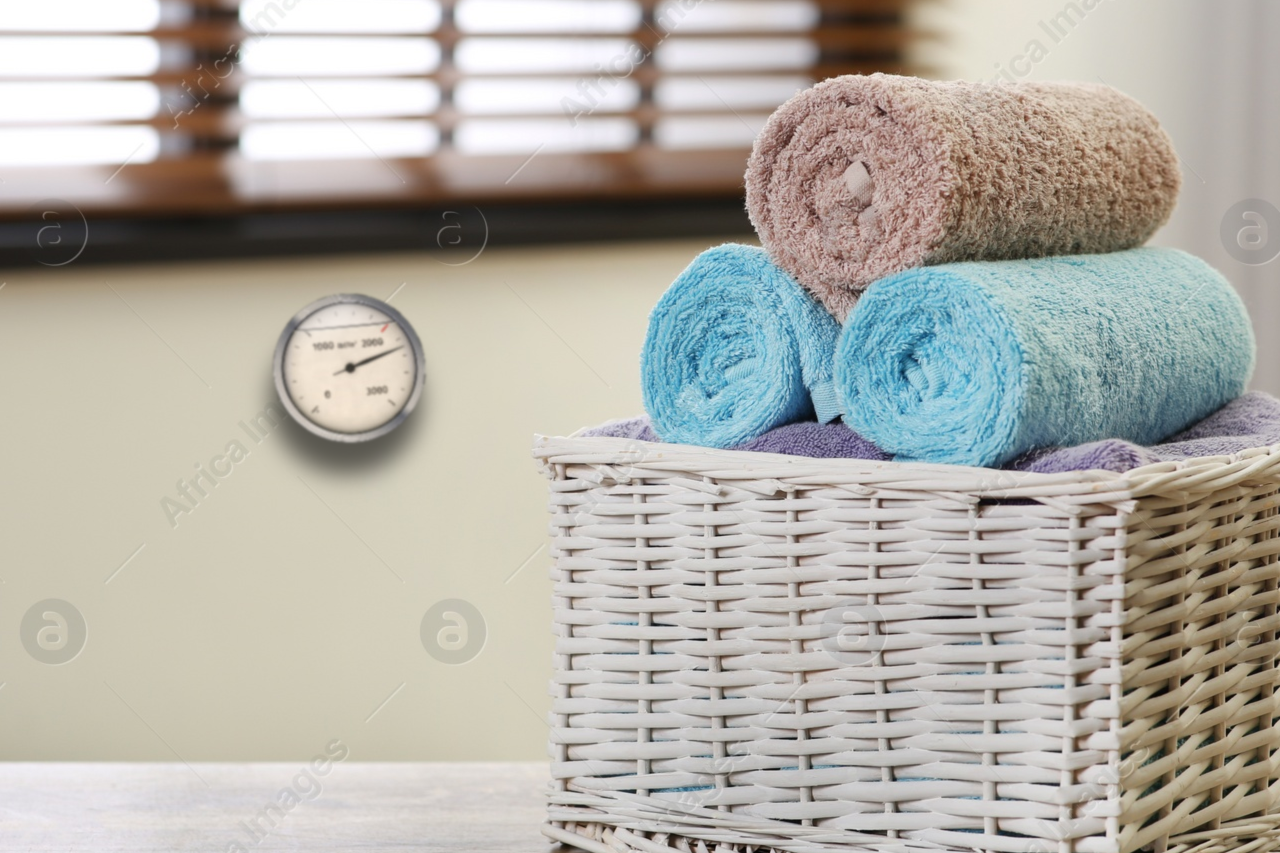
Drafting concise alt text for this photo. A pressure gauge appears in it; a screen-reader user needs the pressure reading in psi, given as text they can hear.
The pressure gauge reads 2300 psi
